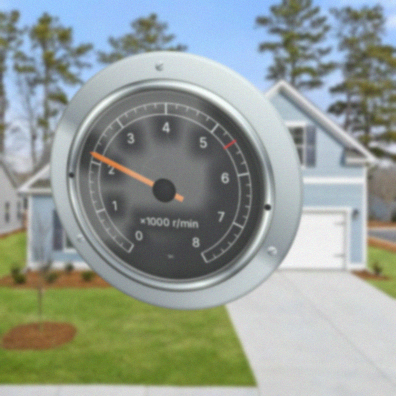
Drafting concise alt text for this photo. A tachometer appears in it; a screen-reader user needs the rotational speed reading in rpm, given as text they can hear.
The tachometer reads 2200 rpm
